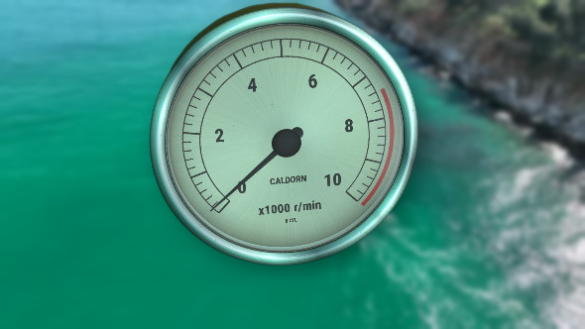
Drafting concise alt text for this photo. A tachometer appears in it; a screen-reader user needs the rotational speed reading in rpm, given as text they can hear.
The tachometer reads 200 rpm
